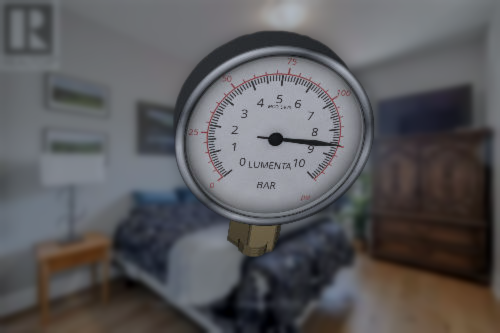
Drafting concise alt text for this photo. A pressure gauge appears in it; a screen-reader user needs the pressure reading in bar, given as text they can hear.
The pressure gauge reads 8.5 bar
